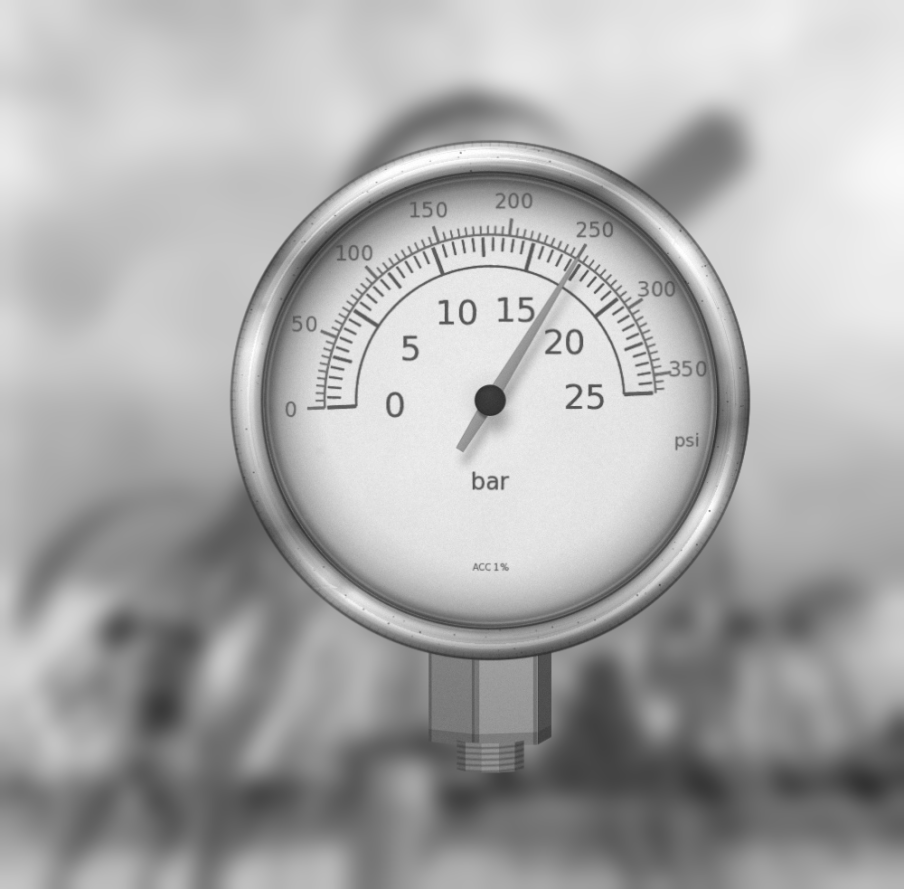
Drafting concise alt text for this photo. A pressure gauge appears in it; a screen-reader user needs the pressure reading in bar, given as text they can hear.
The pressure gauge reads 17.25 bar
